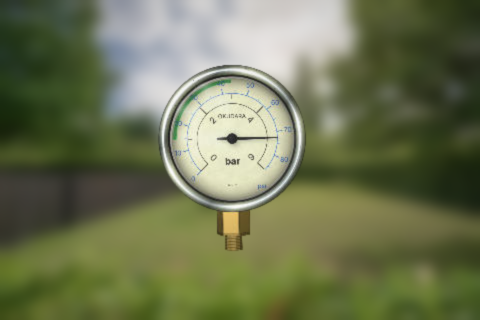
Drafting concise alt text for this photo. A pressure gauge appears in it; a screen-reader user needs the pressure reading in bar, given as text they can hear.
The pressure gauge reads 5 bar
